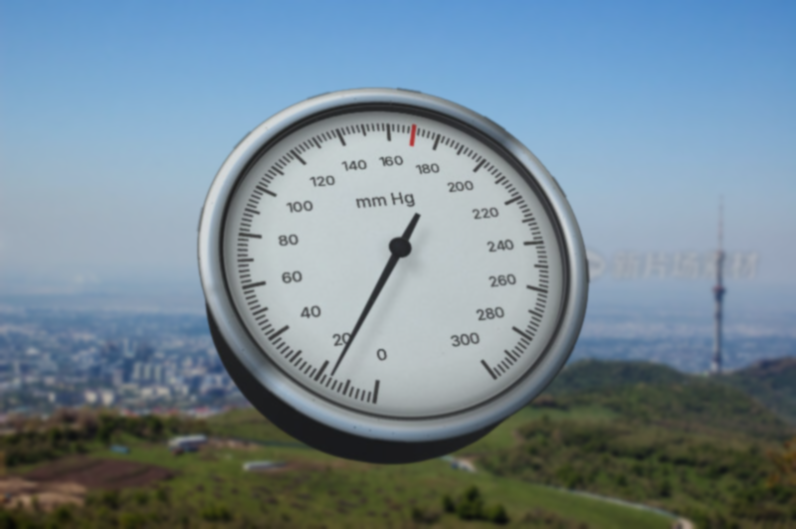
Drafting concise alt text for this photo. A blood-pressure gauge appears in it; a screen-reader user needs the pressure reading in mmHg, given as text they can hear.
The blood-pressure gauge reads 16 mmHg
